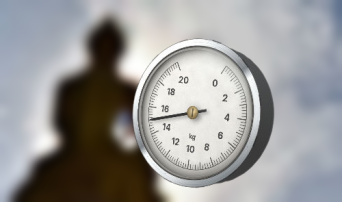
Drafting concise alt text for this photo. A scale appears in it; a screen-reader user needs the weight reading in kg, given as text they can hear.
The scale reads 15 kg
